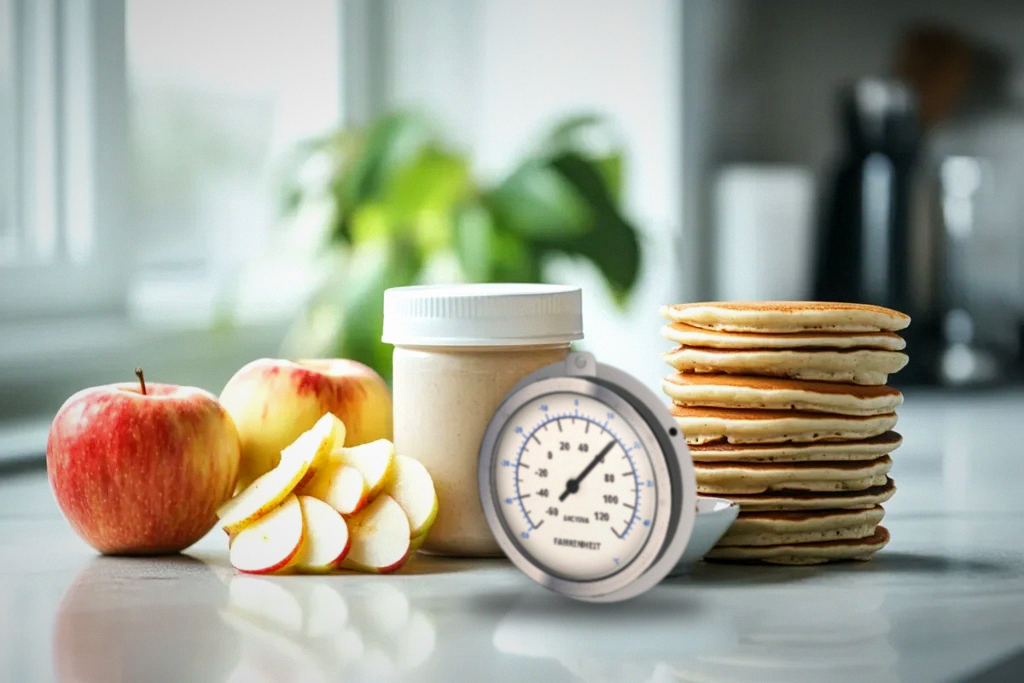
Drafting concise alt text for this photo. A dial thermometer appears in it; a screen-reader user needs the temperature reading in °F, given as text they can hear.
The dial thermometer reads 60 °F
